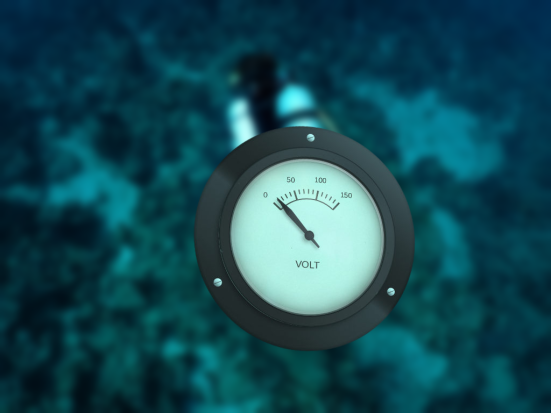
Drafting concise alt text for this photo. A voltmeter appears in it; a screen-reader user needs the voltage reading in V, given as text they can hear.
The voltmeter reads 10 V
